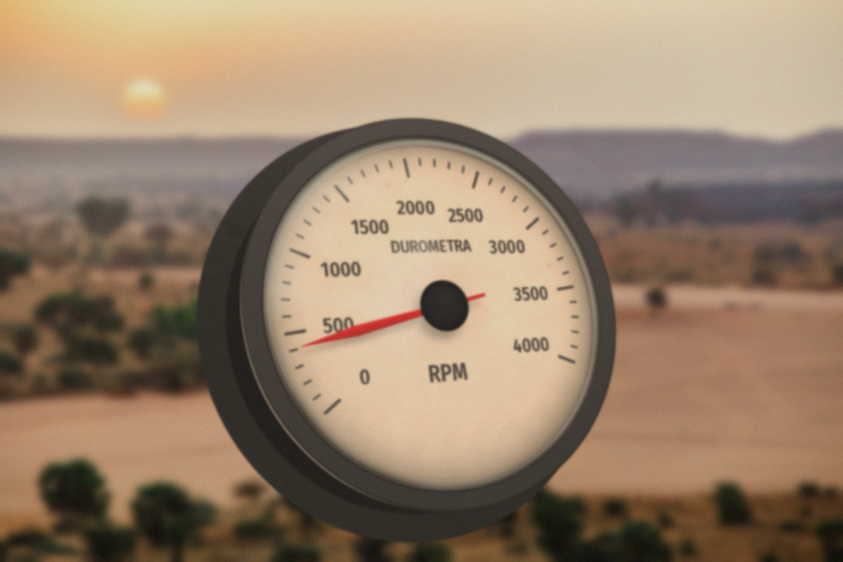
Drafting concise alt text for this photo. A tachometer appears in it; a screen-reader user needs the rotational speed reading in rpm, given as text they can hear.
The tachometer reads 400 rpm
